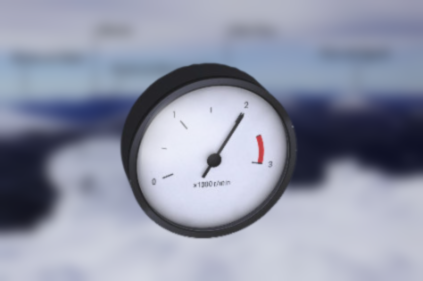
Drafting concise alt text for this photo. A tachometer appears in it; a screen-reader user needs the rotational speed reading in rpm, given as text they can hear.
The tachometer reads 2000 rpm
